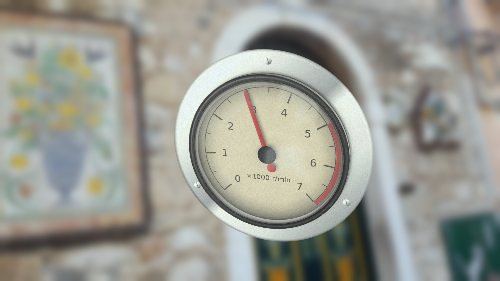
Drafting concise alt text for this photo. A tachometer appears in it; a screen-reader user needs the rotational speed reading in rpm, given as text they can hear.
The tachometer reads 3000 rpm
